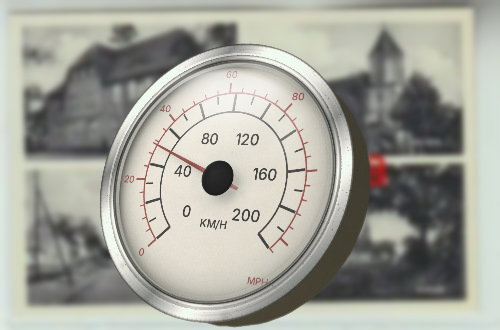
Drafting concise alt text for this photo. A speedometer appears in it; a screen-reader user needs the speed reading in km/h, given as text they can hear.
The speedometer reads 50 km/h
